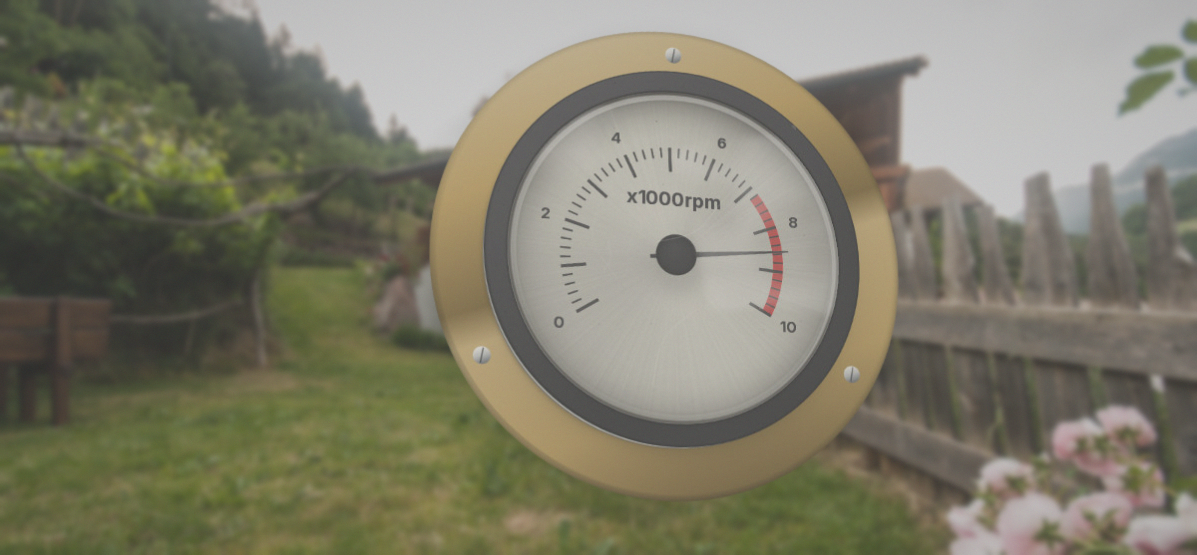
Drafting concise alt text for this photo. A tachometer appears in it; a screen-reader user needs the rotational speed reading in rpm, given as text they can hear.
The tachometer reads 8600 rpm
